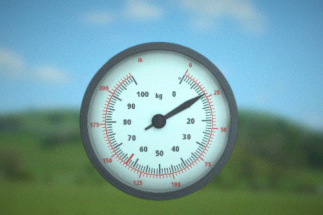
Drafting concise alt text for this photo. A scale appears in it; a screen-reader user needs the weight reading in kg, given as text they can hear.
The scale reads 10 kg
